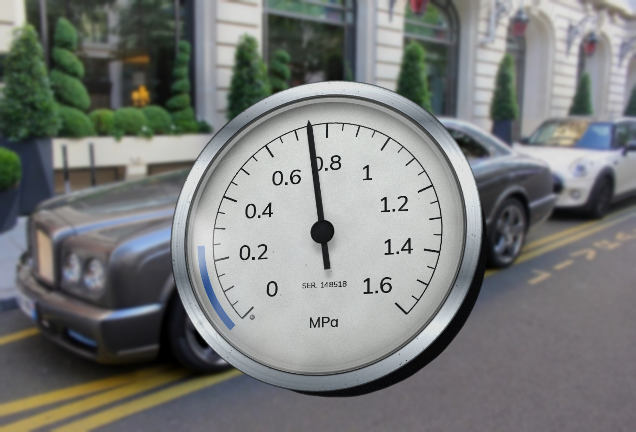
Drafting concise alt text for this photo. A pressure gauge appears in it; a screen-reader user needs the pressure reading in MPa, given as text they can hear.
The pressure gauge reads 0.75 MPa
